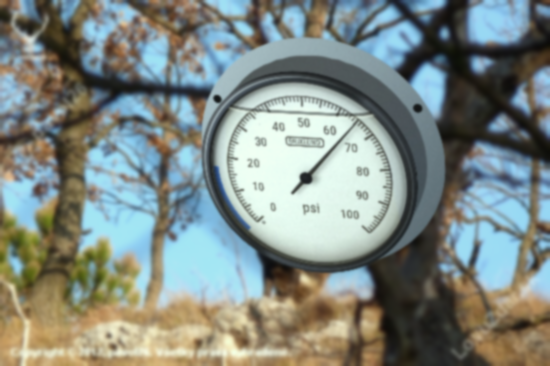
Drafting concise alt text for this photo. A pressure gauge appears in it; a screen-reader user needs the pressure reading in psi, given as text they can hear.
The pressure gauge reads 65 psi
